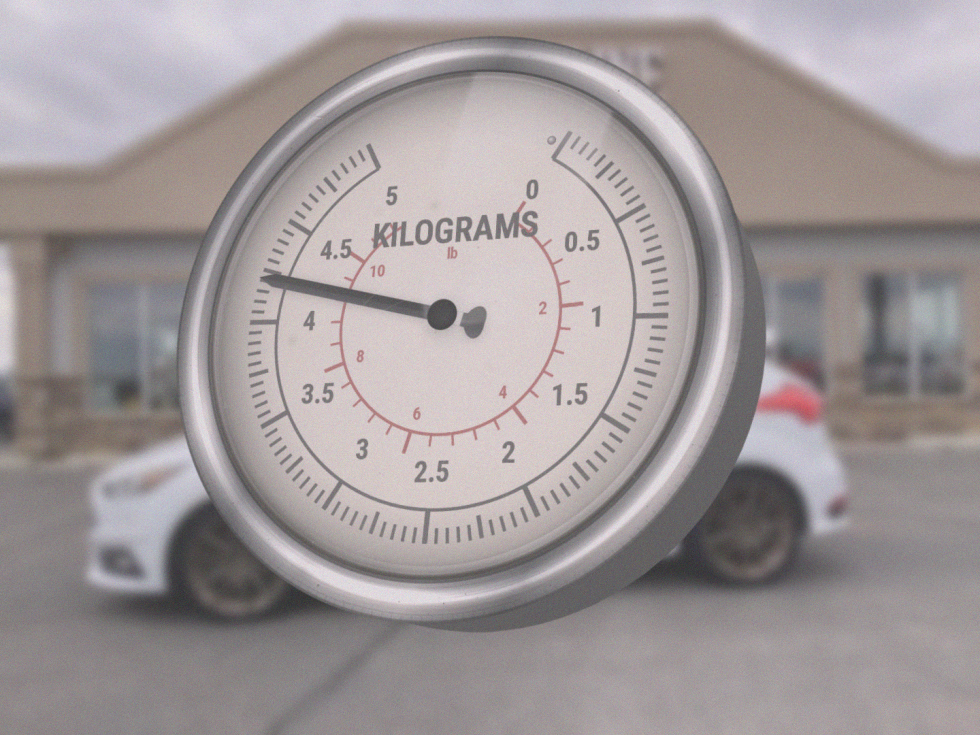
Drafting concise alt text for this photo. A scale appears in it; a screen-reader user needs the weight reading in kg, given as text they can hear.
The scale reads 4.2 kg
